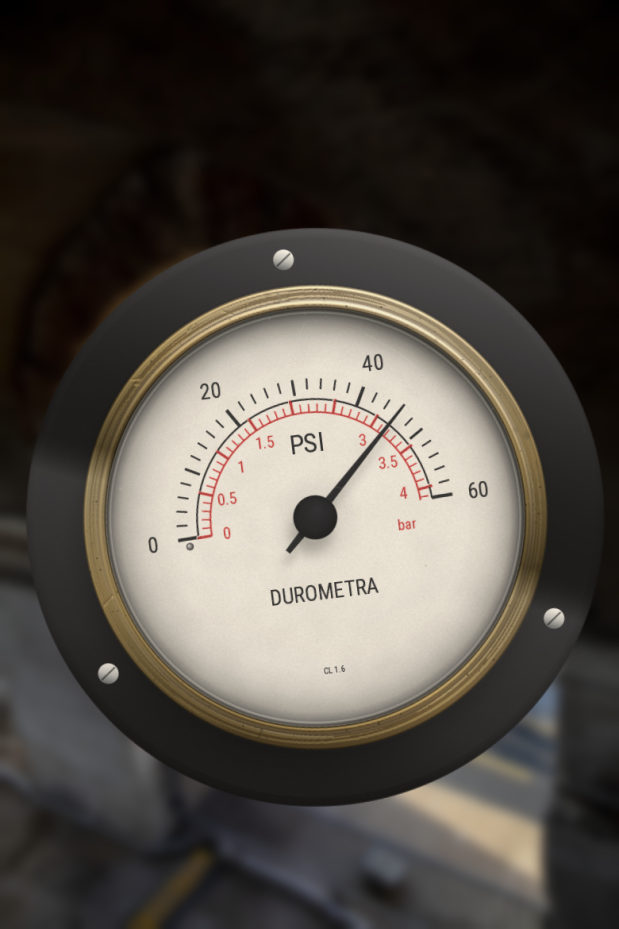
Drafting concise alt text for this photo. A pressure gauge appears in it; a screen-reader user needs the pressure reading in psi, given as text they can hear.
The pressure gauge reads 46 psi
